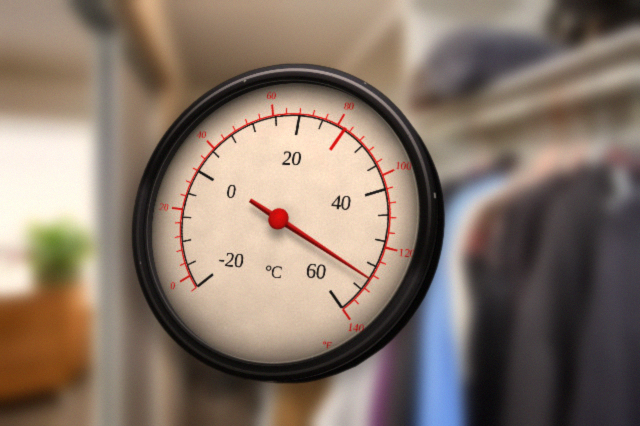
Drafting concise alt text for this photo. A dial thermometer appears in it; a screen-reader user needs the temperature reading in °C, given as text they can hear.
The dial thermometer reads 54 °C
